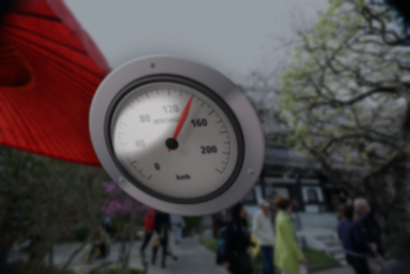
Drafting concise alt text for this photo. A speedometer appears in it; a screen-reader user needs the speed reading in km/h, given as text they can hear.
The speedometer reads 140 km/h
